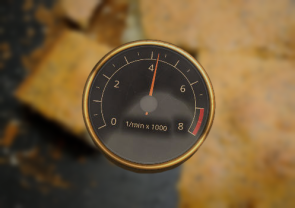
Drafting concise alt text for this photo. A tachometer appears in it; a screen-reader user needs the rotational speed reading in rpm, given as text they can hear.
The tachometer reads 4250 rpm
